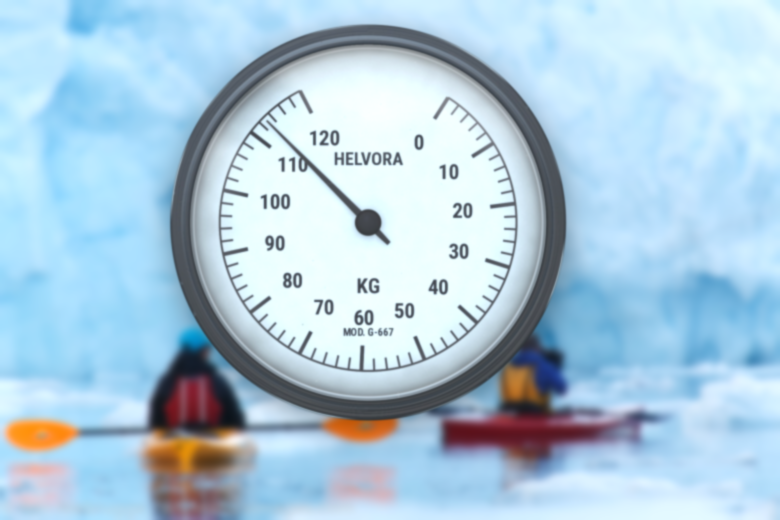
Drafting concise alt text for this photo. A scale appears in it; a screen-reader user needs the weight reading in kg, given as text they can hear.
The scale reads 113 kg
